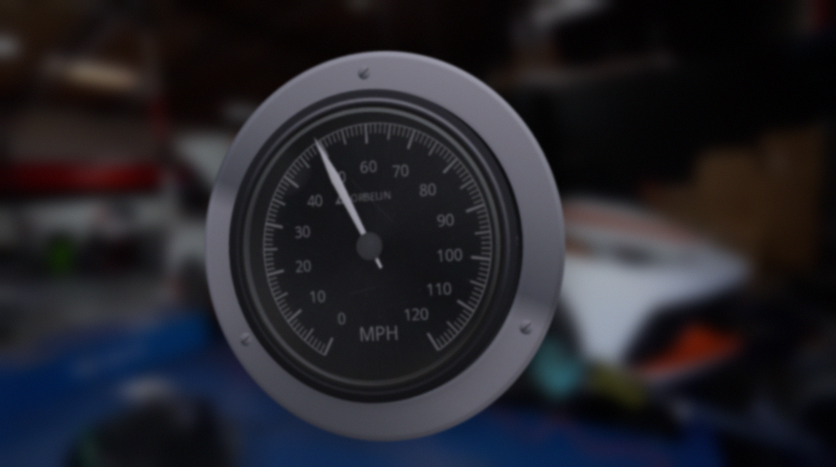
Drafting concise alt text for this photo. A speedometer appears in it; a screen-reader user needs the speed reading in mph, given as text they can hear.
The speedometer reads 50 mph
